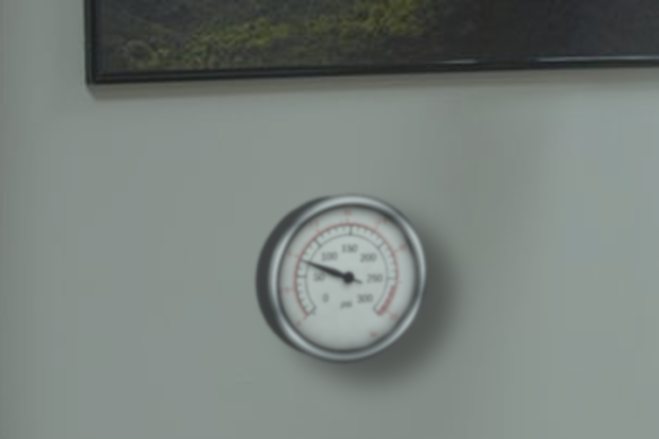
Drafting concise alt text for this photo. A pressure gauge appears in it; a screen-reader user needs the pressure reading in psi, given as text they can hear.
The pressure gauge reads 70 psi
